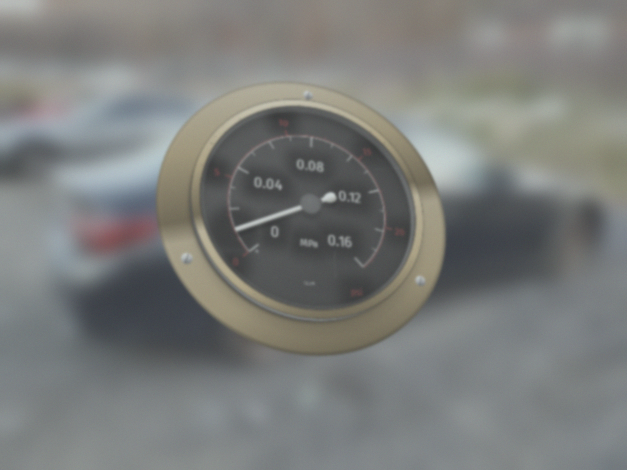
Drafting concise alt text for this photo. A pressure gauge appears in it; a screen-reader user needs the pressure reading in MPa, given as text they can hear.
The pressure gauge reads 0.01 MPa
